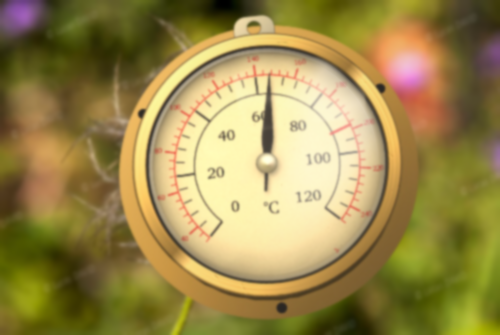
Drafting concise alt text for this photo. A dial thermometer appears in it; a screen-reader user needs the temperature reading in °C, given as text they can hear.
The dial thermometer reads 64 °C
